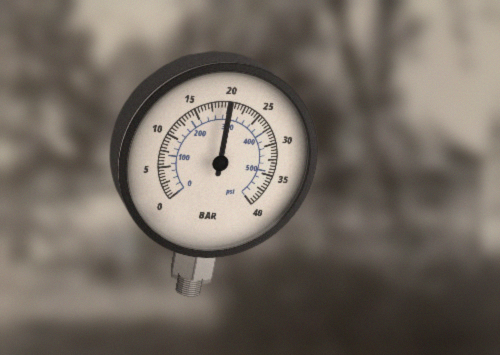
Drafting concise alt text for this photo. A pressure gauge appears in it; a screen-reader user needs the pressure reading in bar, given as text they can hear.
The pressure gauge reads 20 bar
